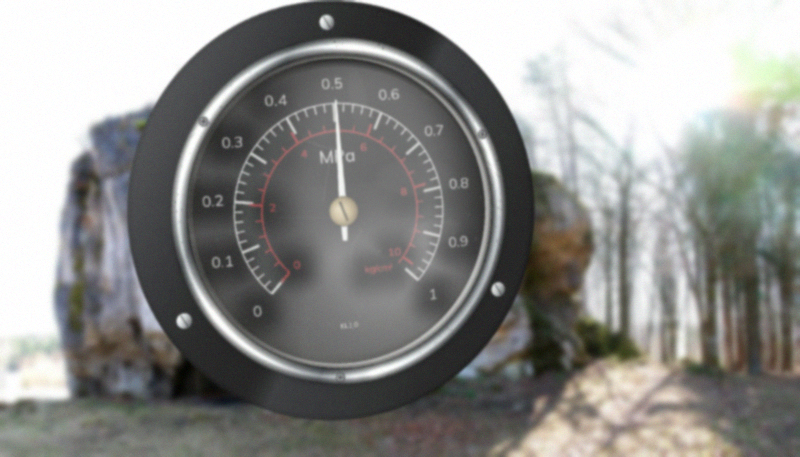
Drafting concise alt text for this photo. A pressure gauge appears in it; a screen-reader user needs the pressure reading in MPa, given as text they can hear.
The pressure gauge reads 0.5 MPa
